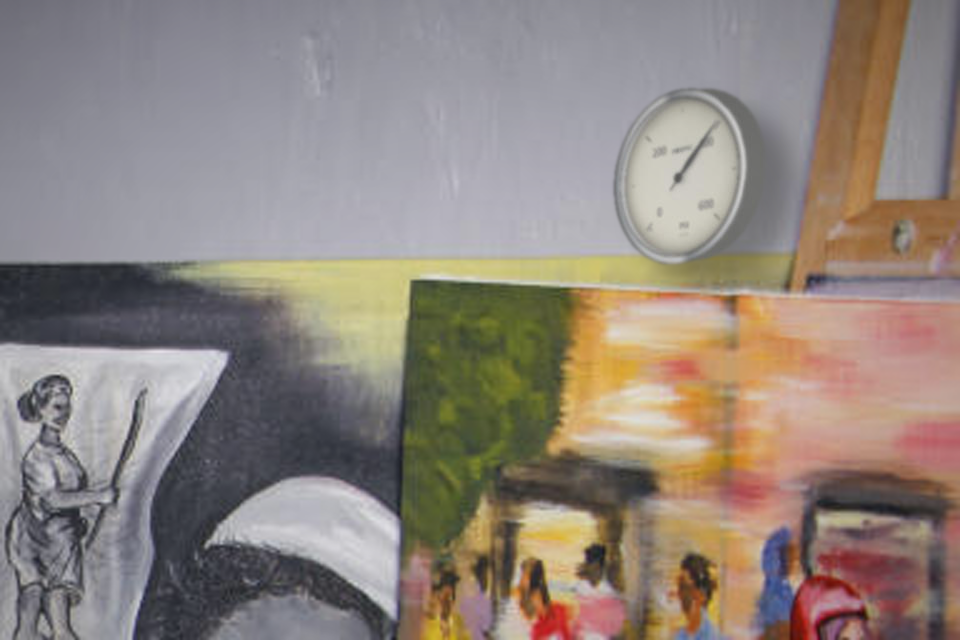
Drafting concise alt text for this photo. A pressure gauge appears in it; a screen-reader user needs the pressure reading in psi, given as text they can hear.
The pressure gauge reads 400 psi
